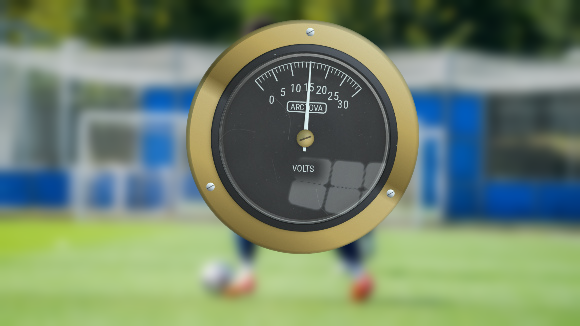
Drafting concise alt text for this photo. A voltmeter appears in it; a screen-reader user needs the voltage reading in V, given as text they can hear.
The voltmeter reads 15 V
